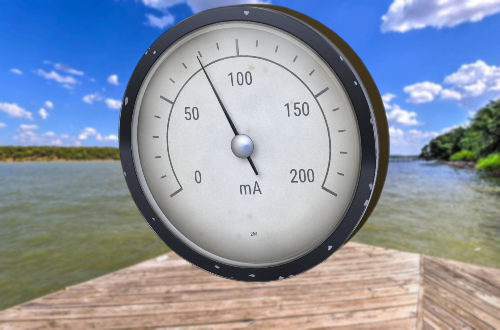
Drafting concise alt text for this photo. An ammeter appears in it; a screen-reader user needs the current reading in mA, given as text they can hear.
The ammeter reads 80 mA
